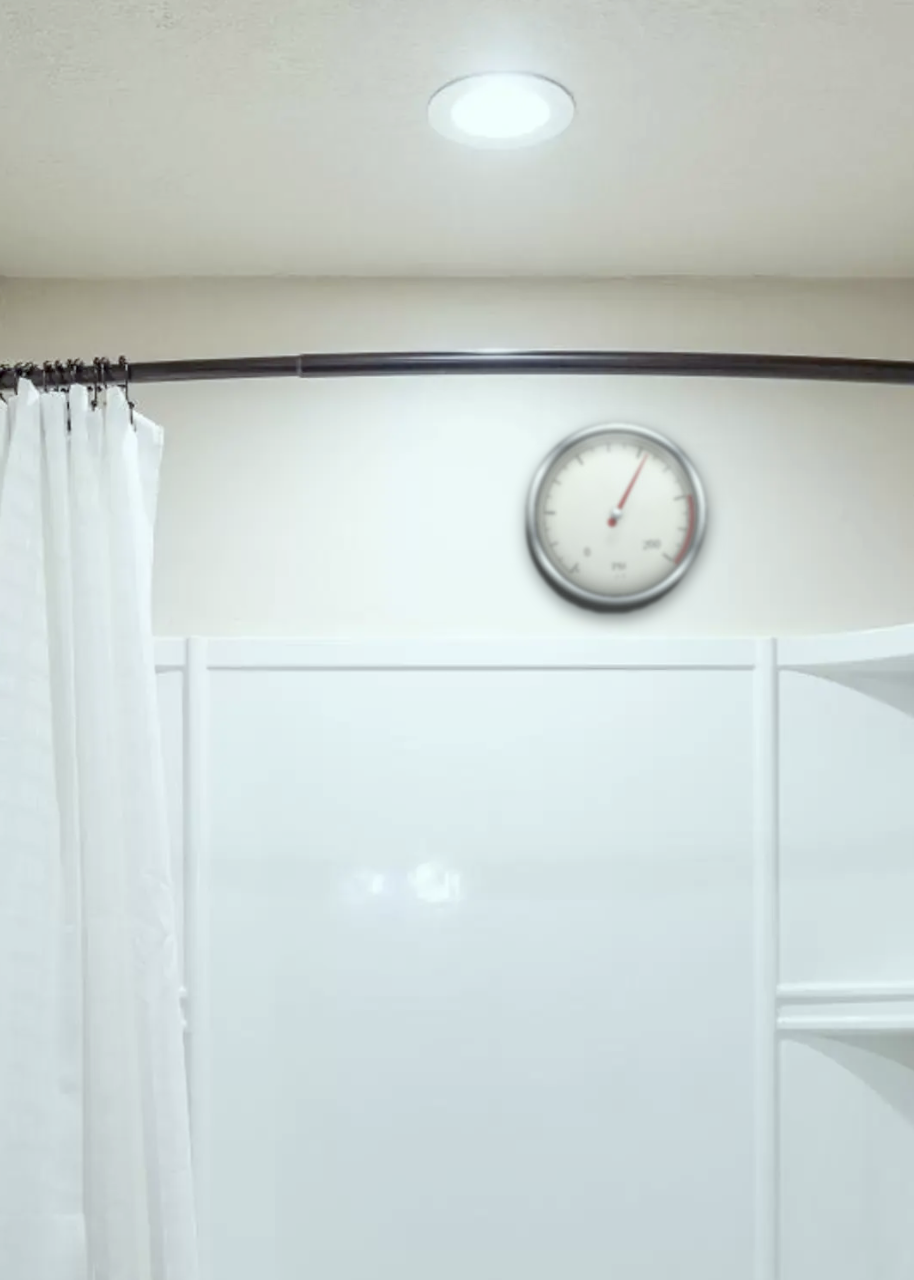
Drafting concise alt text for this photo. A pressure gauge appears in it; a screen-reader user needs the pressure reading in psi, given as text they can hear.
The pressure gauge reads 125 psi
